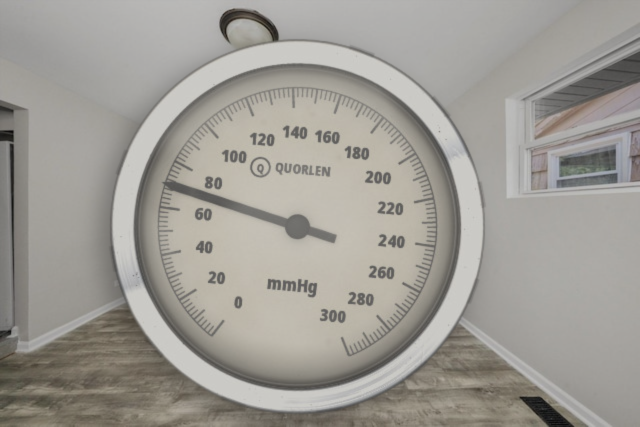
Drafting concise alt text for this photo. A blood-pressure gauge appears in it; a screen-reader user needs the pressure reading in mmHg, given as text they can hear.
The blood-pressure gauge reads 70 mmHg
